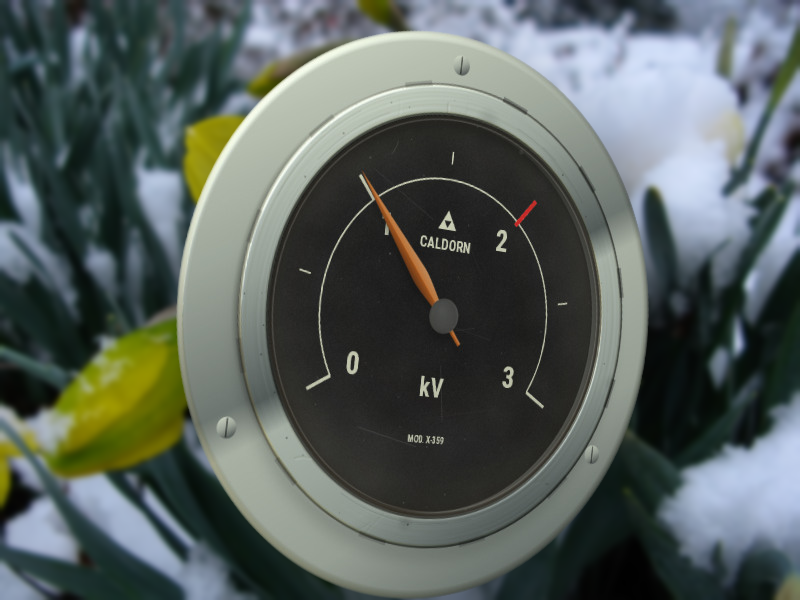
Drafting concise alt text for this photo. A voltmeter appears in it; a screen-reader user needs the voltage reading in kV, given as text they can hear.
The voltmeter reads 1 kV
